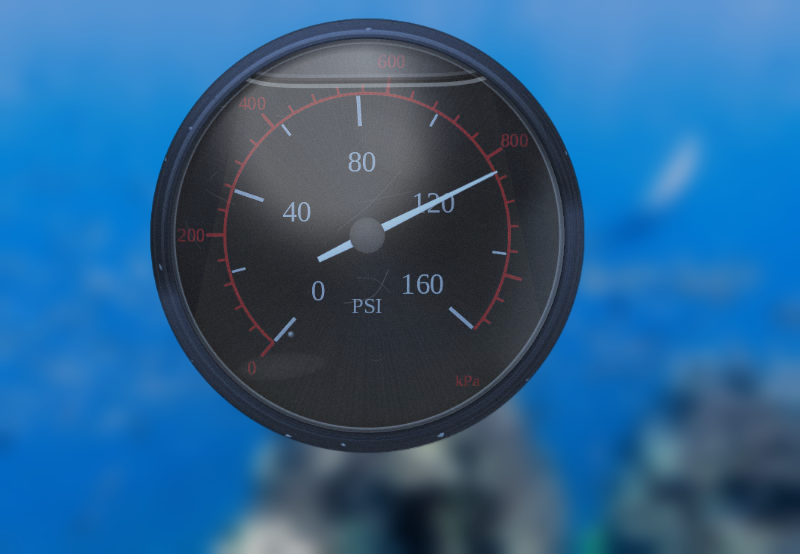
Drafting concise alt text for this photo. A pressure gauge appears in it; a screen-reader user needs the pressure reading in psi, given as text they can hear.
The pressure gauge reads 120 psi
